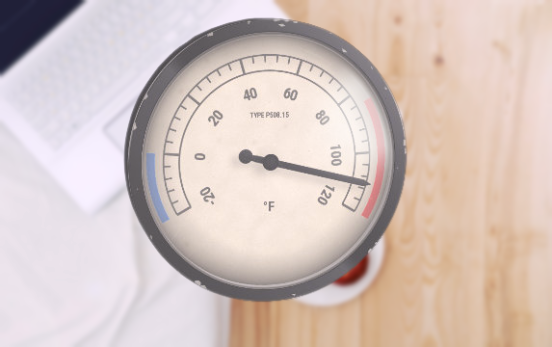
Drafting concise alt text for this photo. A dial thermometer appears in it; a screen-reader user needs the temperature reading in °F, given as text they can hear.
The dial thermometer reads 110 °F
